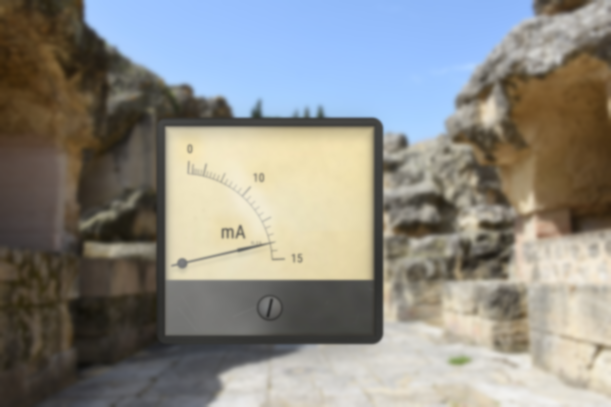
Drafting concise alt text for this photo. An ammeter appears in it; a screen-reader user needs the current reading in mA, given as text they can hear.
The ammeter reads 14 mA
